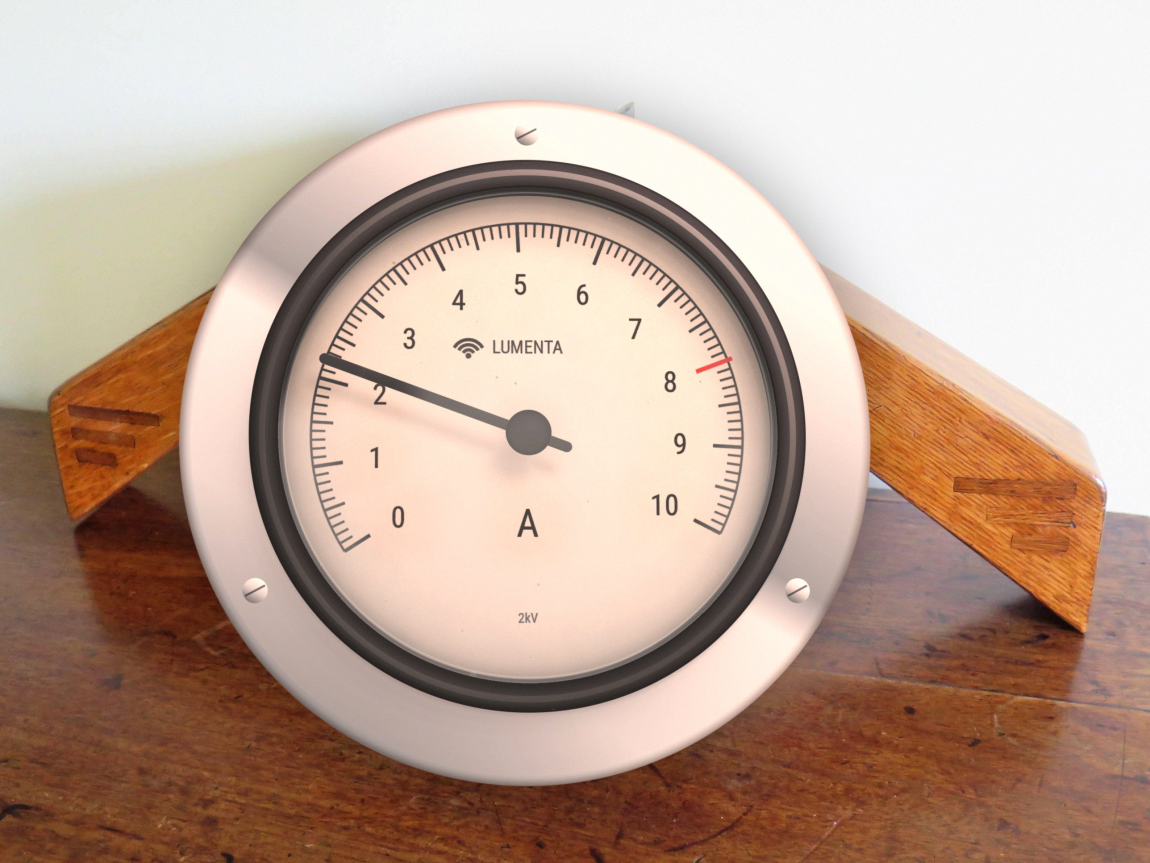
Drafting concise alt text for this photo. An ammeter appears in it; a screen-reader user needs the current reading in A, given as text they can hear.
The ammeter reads 2.2 A
